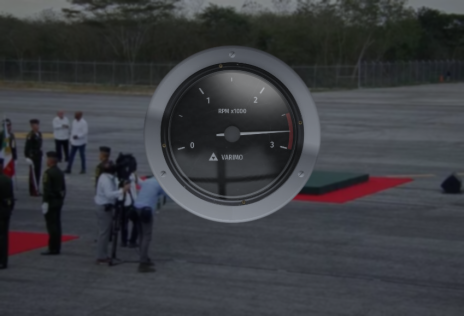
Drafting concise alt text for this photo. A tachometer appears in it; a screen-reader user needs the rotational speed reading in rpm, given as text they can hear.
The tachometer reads 2750 rpm
